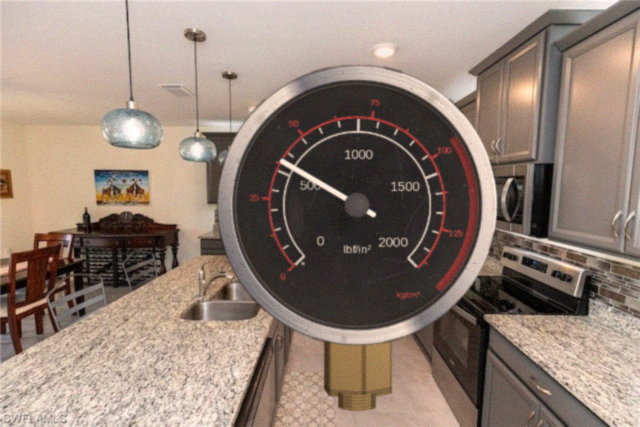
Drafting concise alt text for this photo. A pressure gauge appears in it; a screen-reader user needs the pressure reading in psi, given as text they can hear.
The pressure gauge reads 550 psi
